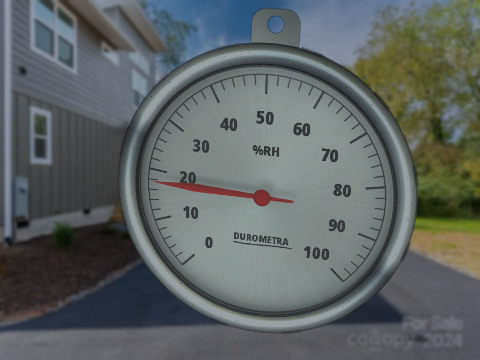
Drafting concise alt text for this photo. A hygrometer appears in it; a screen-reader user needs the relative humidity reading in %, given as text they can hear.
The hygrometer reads 18 %
